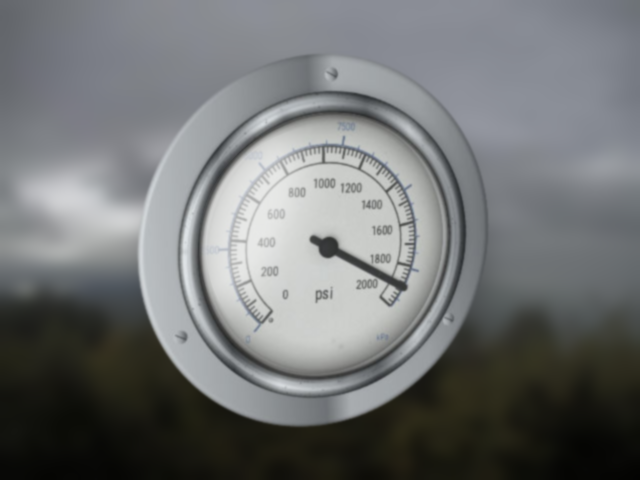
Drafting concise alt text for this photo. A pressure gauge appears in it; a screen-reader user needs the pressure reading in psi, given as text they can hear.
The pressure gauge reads 1900 psi
